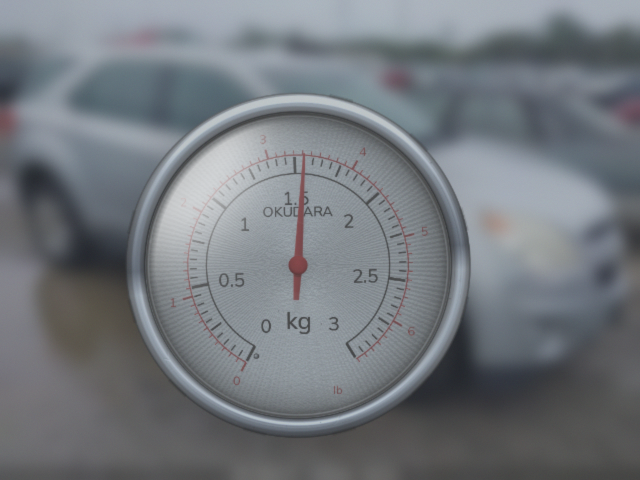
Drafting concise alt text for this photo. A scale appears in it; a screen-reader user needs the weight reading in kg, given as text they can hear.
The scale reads 1.55 kg
